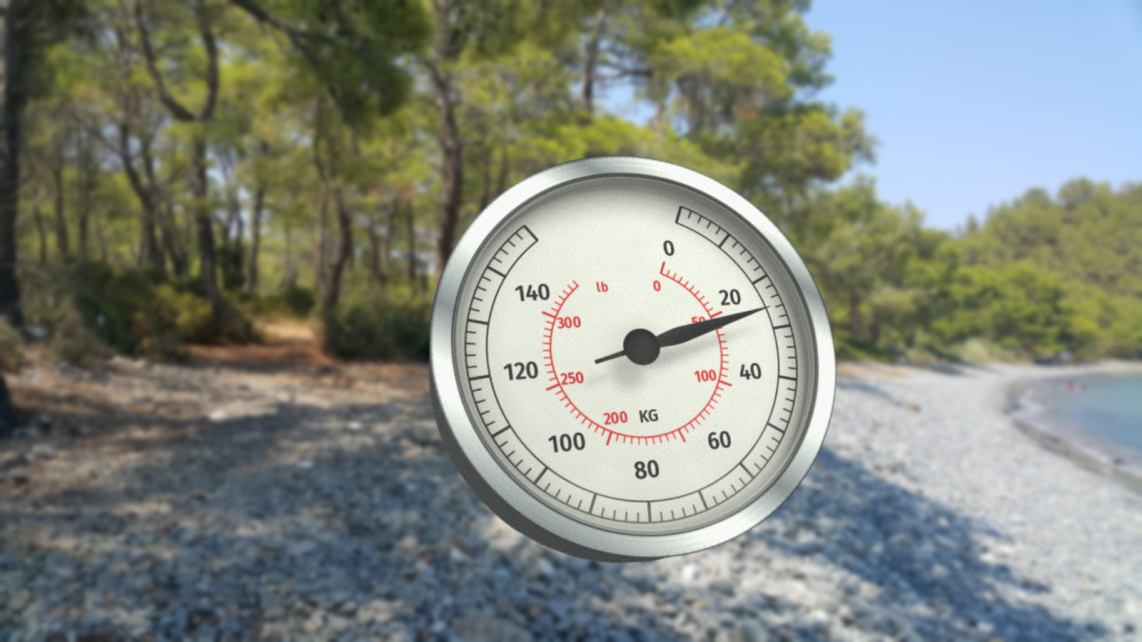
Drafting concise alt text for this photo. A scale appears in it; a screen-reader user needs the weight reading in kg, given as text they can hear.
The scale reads 26 kg
